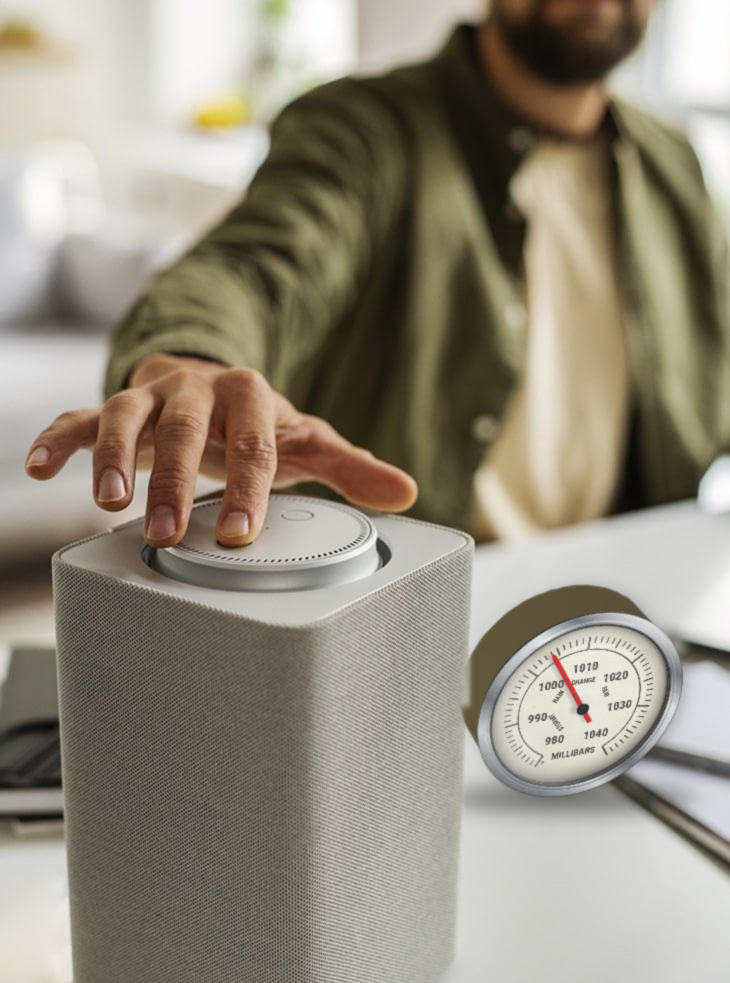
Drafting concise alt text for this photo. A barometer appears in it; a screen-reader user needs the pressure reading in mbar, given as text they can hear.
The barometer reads 1004 mbar
